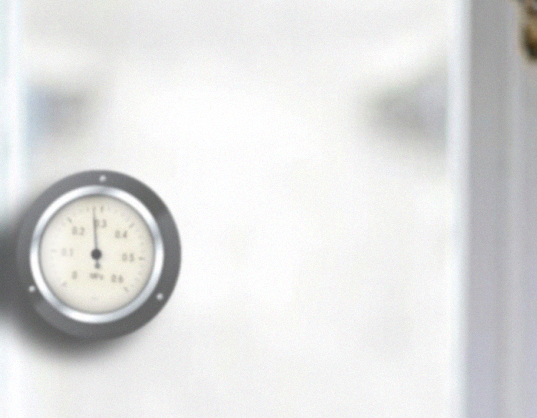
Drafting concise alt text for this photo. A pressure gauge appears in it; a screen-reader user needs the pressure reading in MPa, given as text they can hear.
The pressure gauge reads 0.28 MPa
